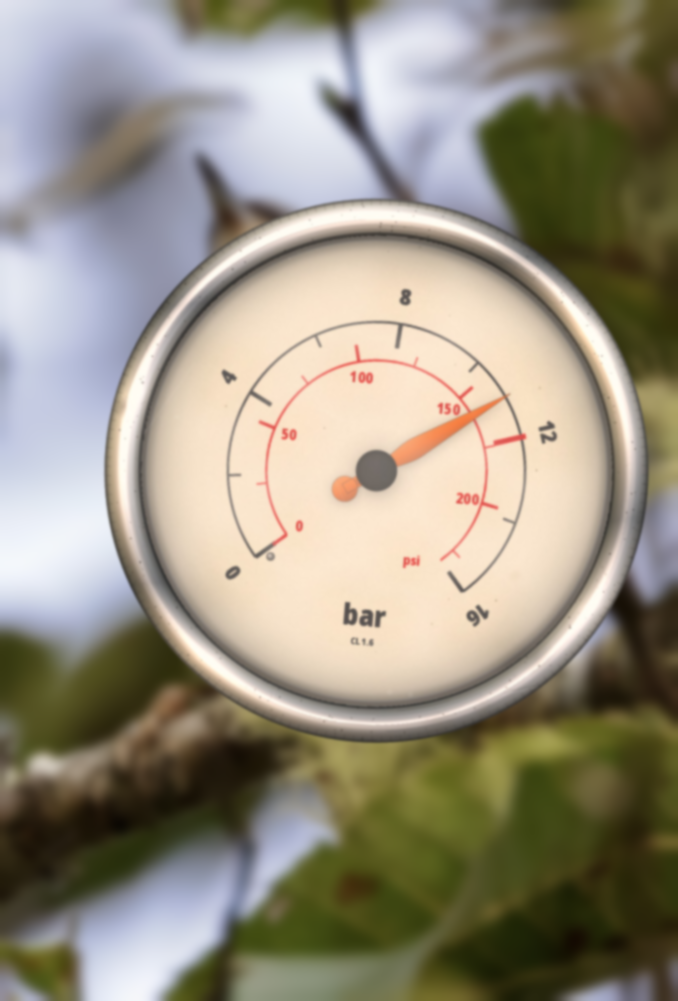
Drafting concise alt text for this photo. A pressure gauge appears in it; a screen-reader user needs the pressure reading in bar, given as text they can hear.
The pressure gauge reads 11 bar
